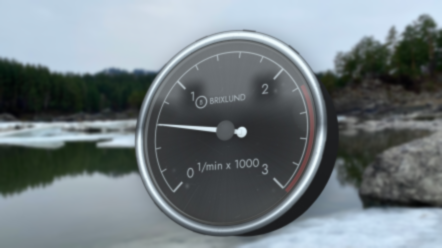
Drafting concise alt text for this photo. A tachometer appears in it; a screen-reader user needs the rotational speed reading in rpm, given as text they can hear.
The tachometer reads 600 rpm
